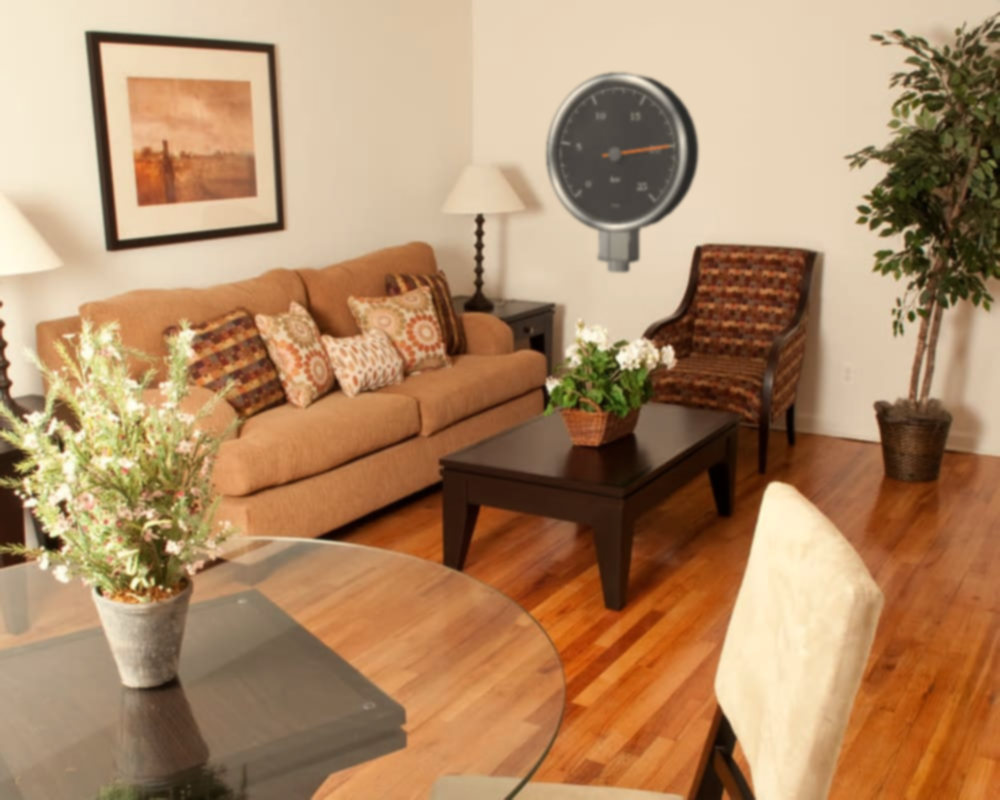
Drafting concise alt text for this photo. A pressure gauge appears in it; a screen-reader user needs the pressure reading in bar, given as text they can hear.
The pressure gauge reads 20 bar
